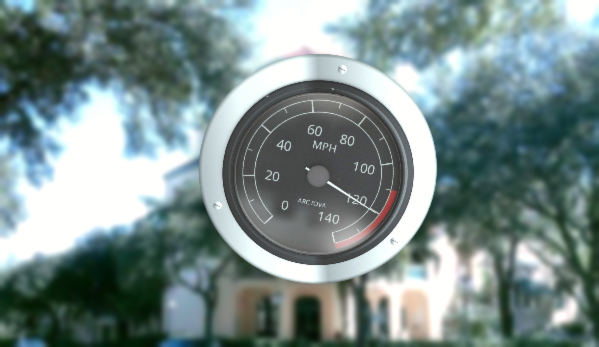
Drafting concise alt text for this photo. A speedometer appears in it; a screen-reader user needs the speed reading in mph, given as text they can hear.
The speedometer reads 120 mph
